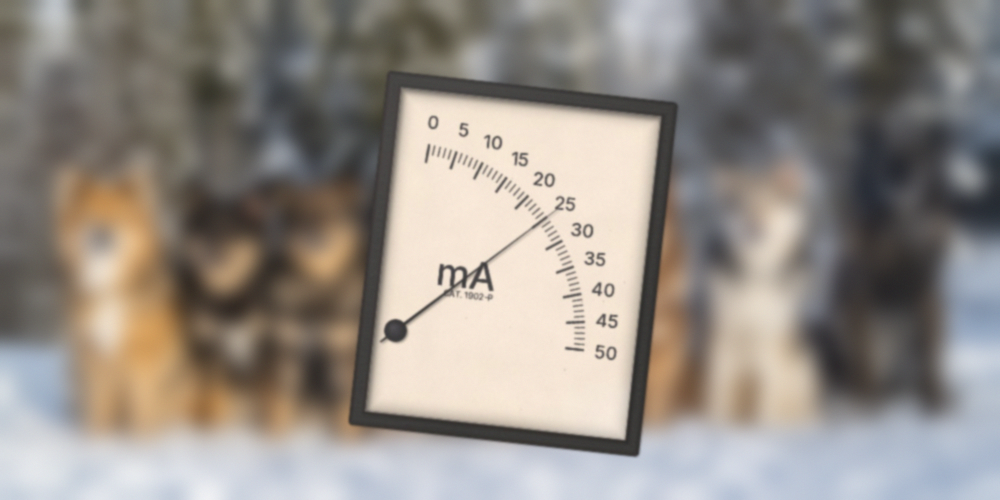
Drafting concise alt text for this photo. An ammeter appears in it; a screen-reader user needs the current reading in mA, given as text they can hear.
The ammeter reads 25 mA
